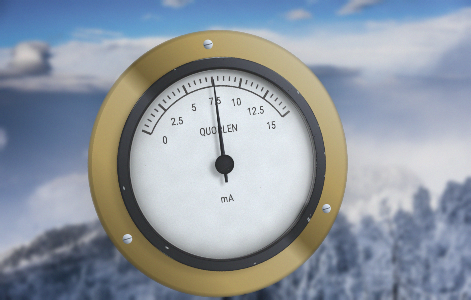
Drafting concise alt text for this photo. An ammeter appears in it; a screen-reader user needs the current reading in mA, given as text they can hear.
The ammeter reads 7.5 mA
